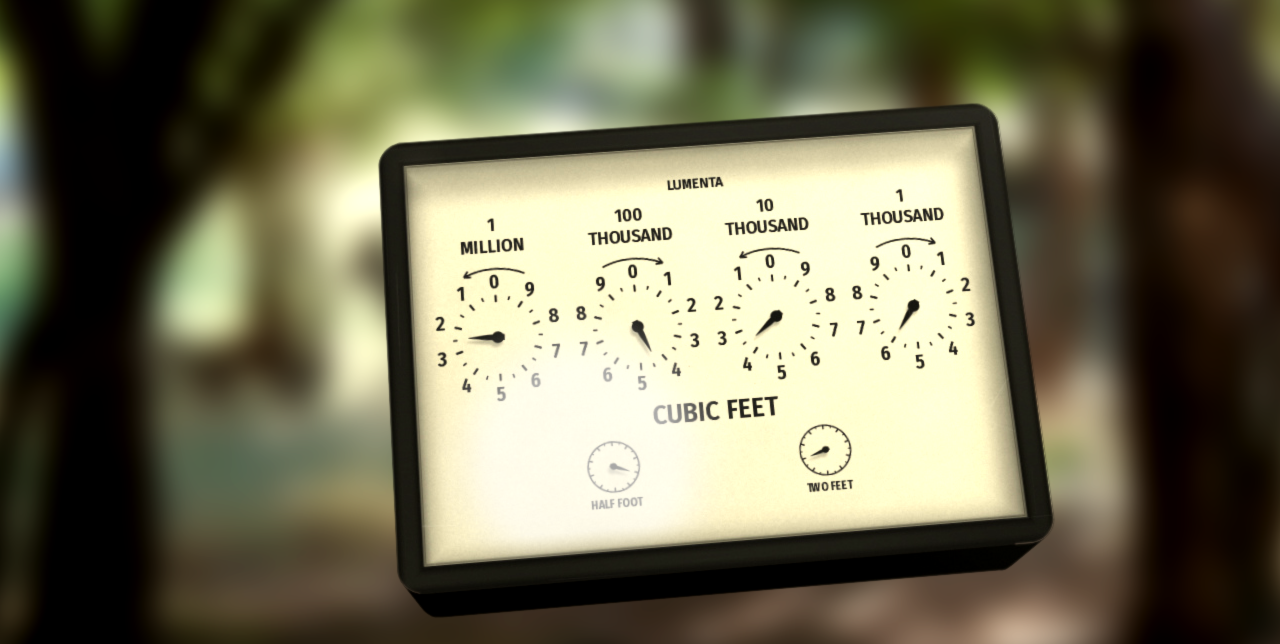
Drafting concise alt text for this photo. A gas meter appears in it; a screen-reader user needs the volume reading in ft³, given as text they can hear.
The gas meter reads 243600 ft³
